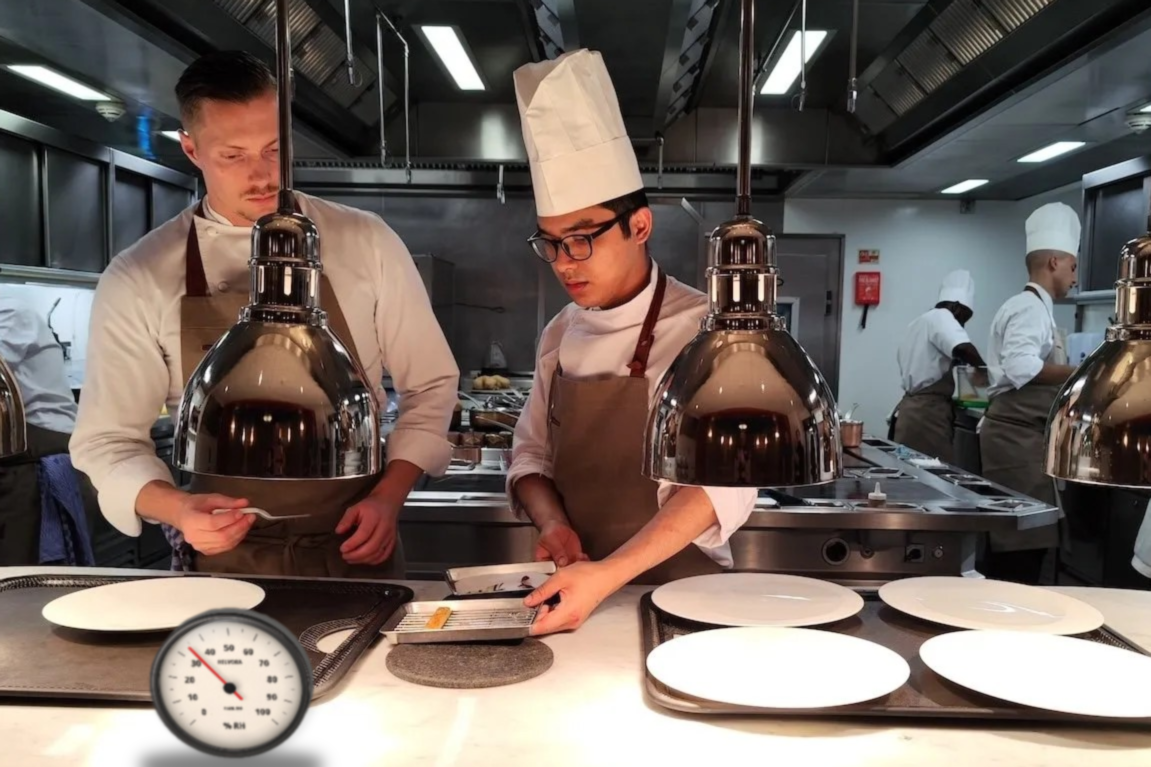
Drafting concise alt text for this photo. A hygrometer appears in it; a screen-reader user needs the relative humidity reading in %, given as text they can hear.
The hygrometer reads 35 %
